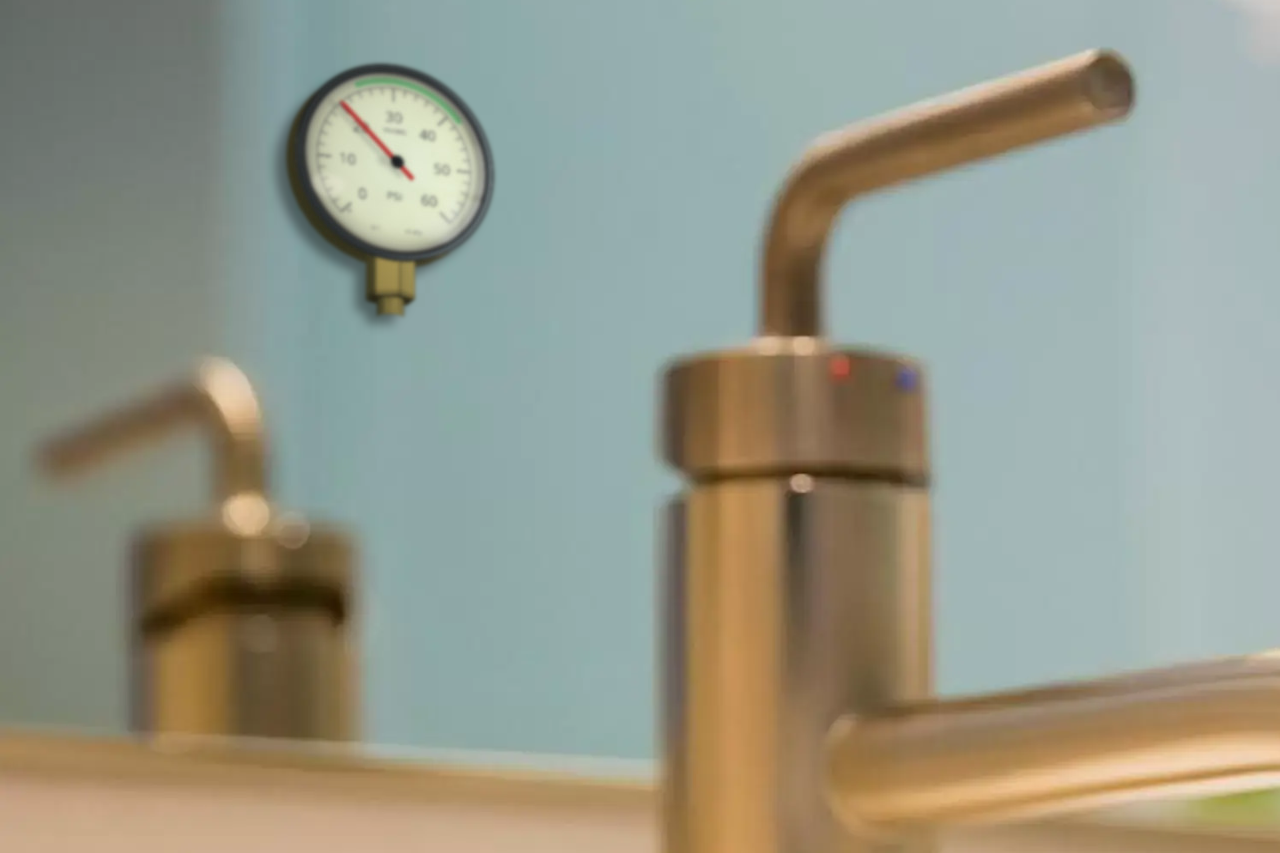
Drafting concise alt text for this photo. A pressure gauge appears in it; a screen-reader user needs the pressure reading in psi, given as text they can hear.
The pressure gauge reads 20 psi
